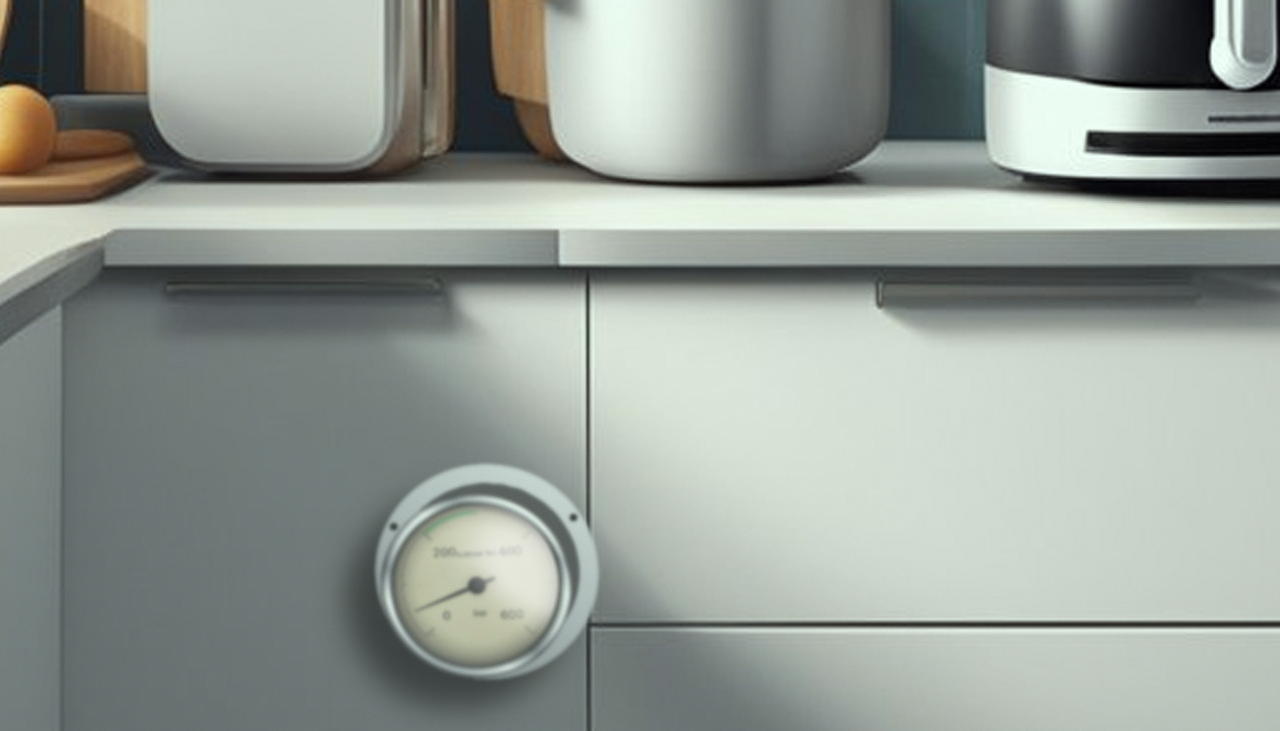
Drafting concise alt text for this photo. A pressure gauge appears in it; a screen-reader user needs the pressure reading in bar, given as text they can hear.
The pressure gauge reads 50 bar
